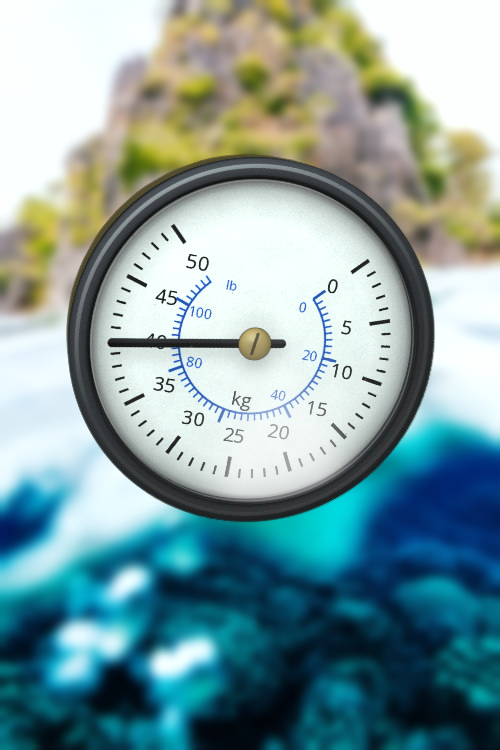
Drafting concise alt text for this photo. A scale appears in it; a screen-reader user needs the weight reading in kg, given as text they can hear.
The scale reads 40 kg
